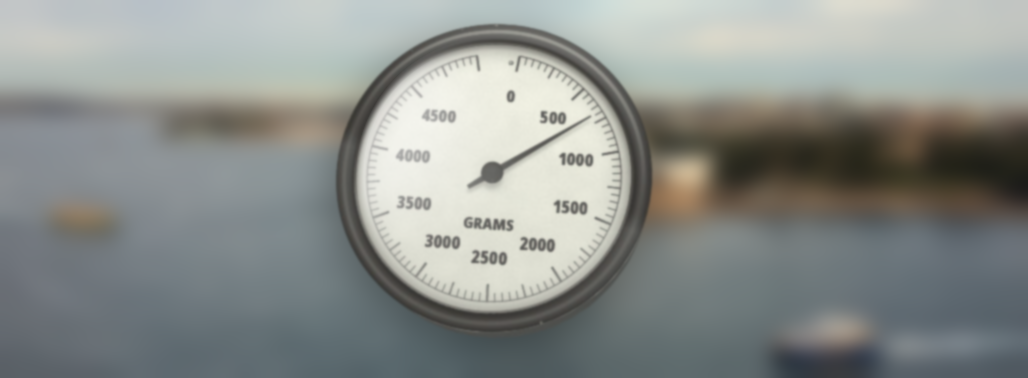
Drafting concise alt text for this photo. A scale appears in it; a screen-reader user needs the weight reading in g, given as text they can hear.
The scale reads 700 g
